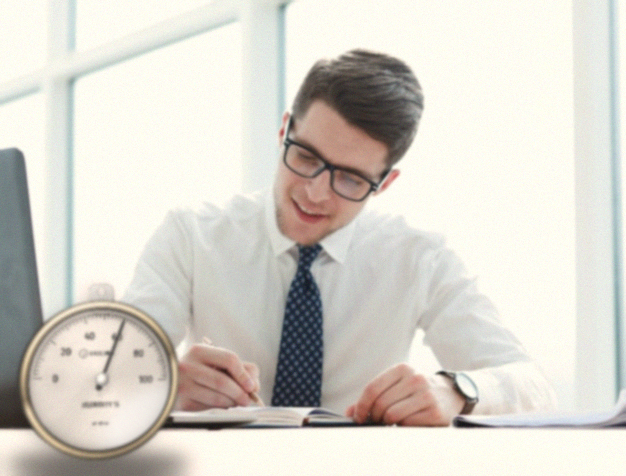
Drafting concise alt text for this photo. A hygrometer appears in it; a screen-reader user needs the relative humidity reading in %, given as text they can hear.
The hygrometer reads 60 %
